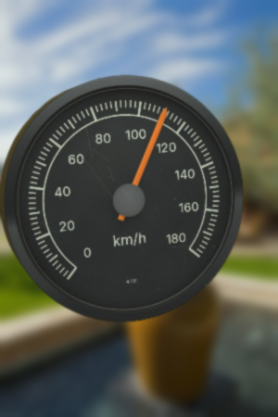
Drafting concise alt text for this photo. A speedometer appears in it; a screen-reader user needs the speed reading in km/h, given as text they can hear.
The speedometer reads 110 km/h
